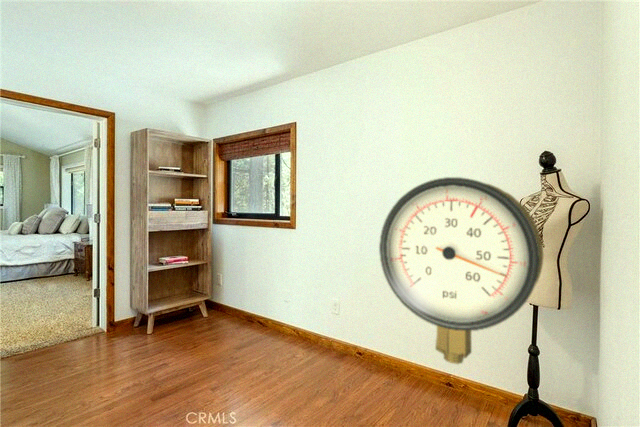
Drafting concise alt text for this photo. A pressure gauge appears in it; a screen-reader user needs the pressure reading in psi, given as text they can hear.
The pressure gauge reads 54 psi
